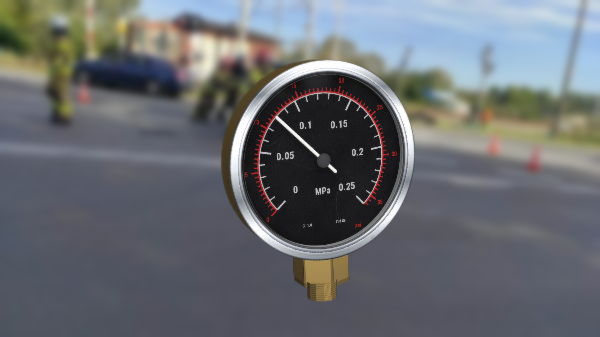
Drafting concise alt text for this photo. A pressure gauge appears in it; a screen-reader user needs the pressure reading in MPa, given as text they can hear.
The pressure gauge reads 0.08 MPa
